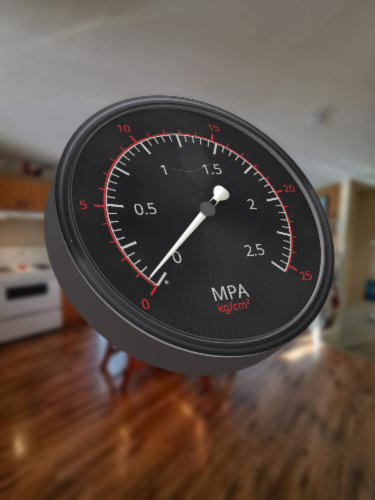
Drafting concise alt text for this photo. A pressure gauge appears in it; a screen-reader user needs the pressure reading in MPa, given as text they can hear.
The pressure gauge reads 0.05 MPa
